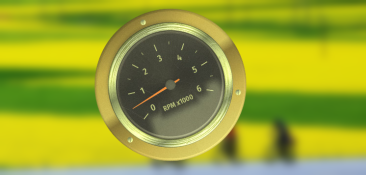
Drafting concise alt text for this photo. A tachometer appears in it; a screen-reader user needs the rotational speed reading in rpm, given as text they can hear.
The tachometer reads 500 rpm
